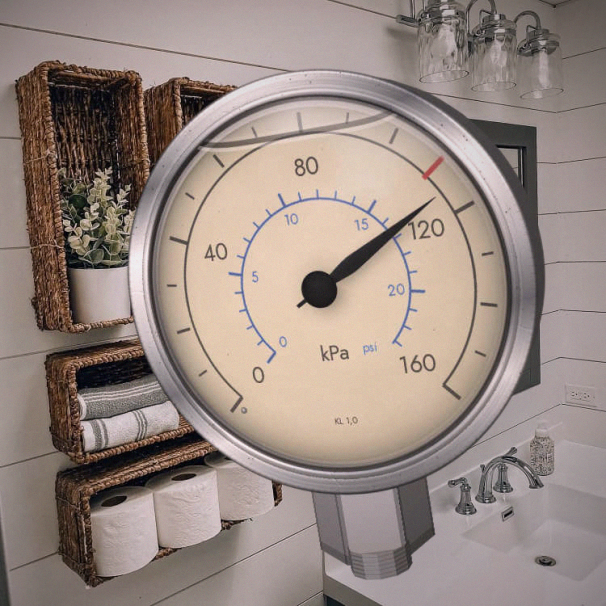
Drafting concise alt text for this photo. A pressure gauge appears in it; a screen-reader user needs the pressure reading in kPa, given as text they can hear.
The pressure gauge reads 115 kPa
